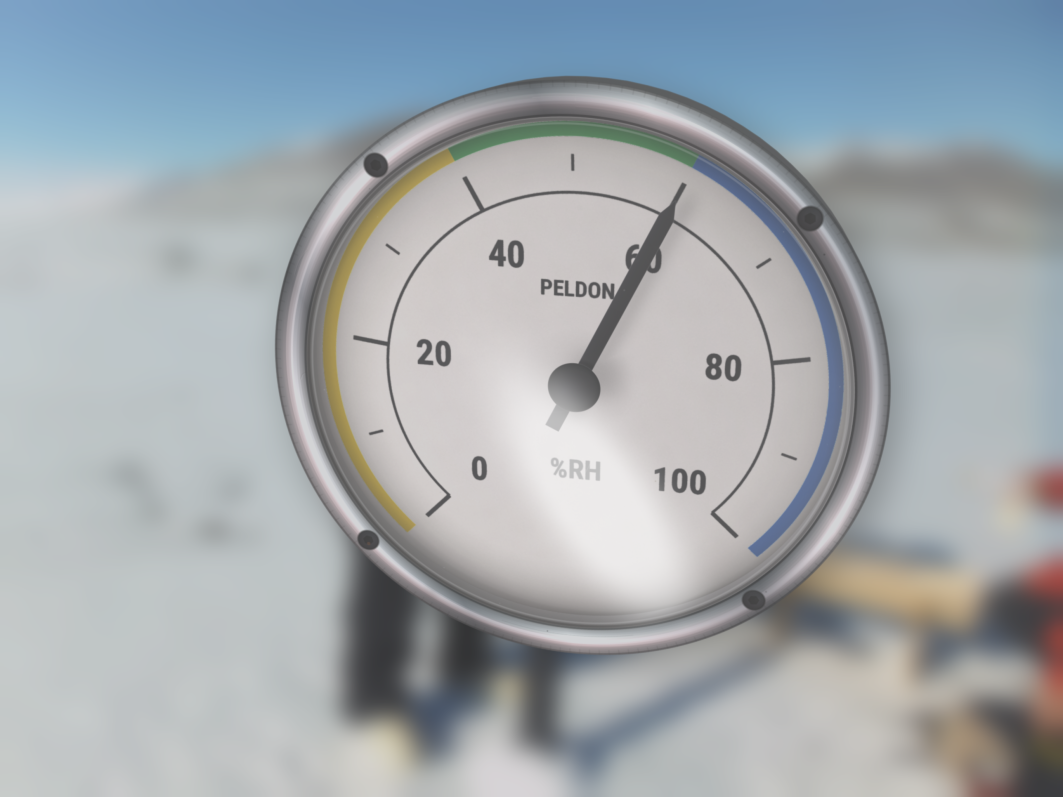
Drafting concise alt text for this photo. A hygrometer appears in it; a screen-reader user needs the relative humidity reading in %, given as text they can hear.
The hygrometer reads 60 %
